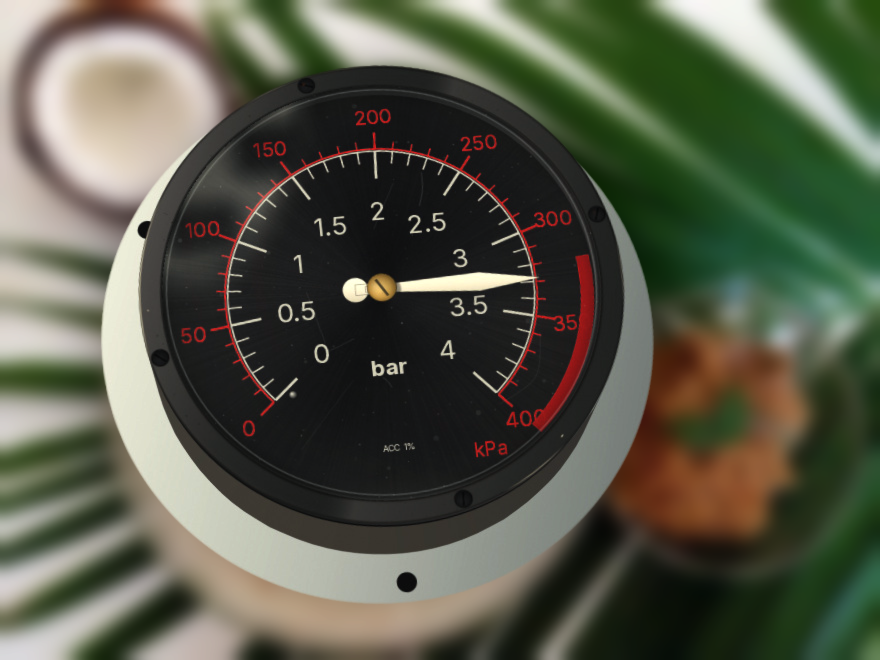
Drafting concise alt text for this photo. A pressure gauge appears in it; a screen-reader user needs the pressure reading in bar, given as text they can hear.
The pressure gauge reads 3.3 bar
